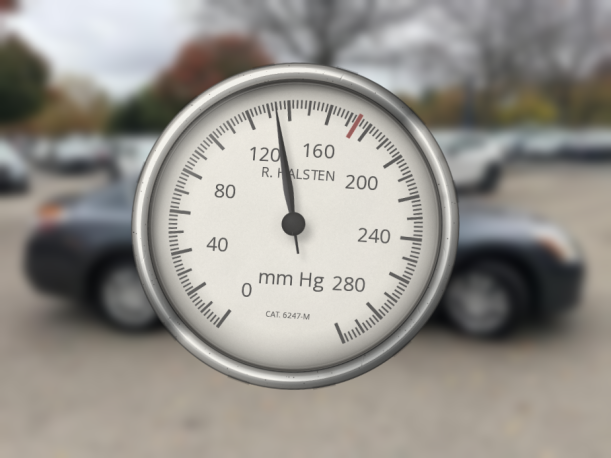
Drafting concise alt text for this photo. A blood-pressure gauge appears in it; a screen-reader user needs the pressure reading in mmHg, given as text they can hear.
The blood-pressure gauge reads 134 mmHg
